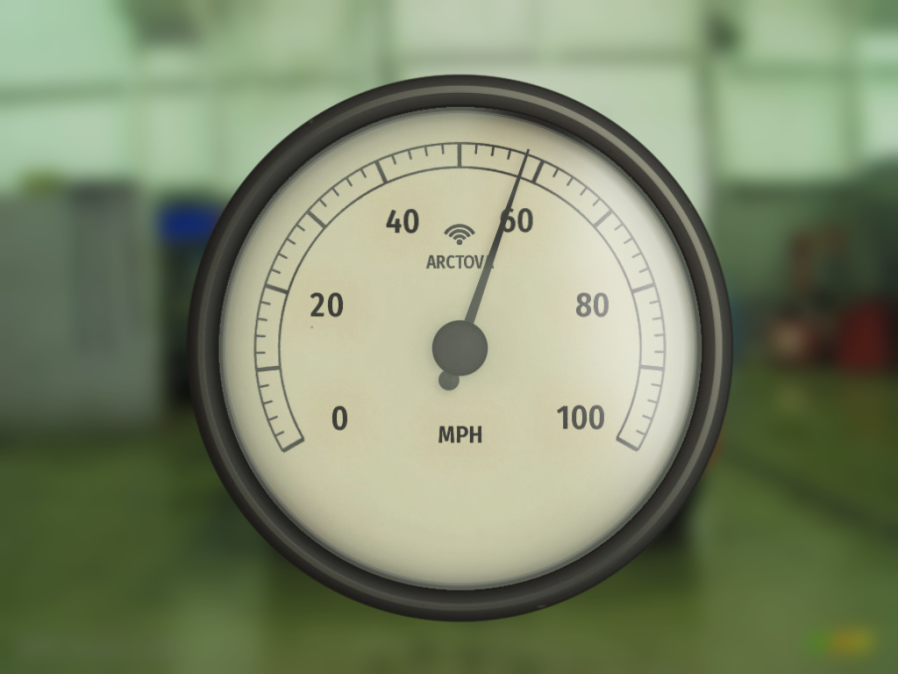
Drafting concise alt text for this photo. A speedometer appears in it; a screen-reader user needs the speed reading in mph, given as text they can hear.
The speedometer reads 58 mph
